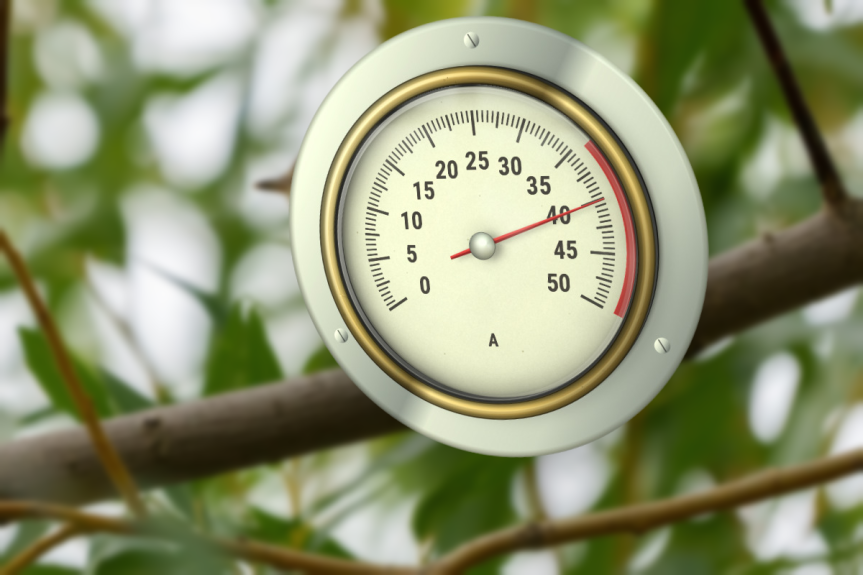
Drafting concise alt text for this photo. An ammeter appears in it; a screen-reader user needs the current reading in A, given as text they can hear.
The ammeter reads 40 A
